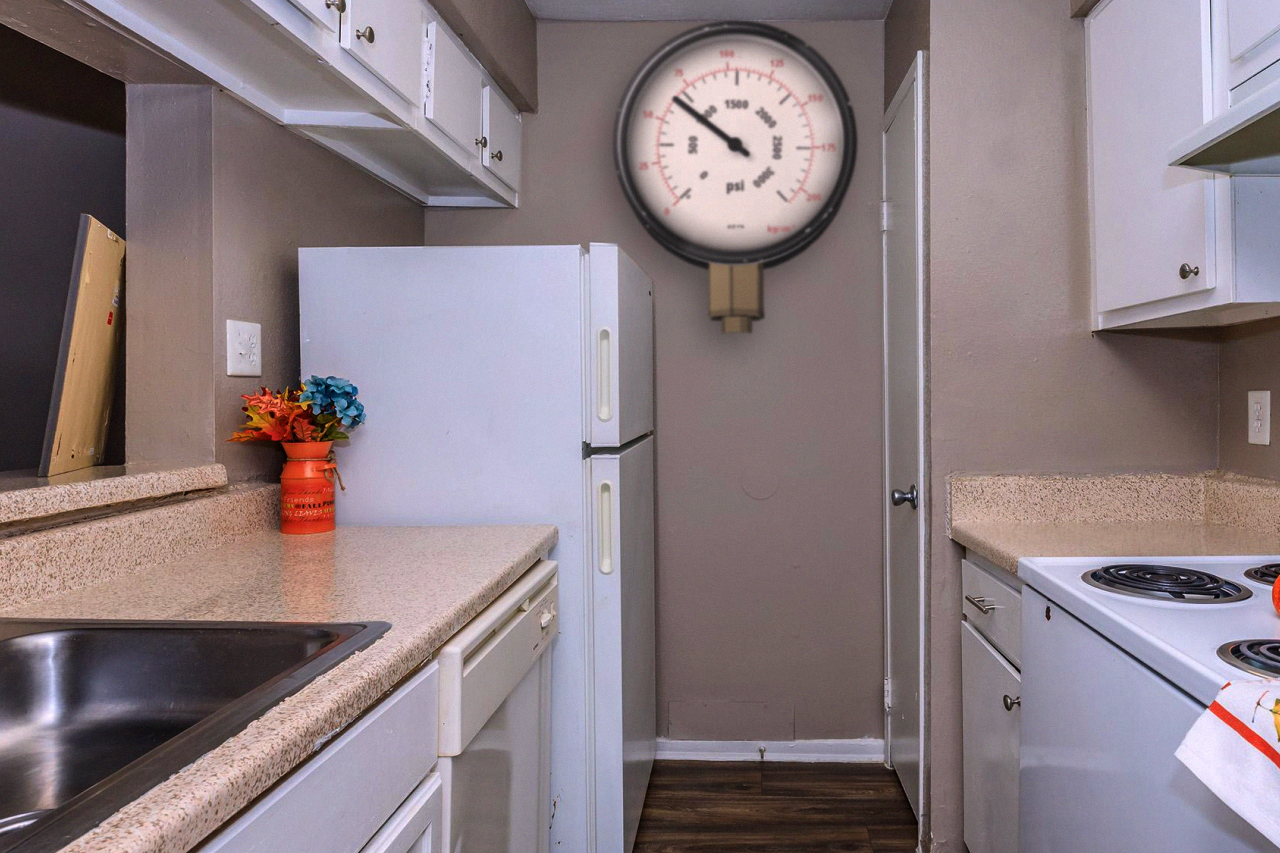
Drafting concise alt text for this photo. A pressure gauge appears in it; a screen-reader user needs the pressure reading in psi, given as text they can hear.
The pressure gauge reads 900 psi
